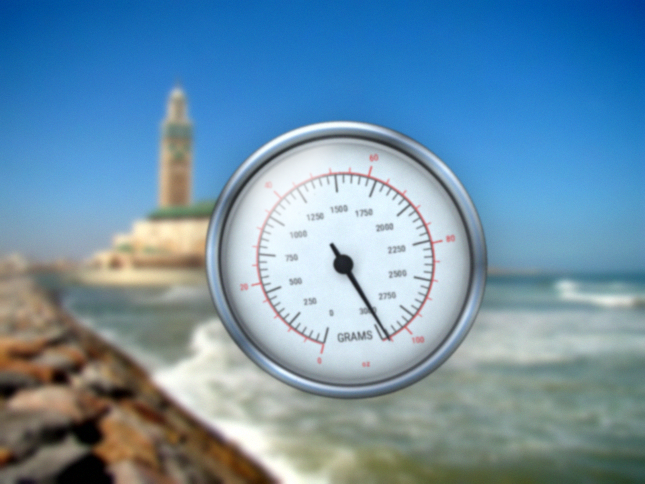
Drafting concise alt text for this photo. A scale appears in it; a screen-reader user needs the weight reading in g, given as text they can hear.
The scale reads 2950 g
